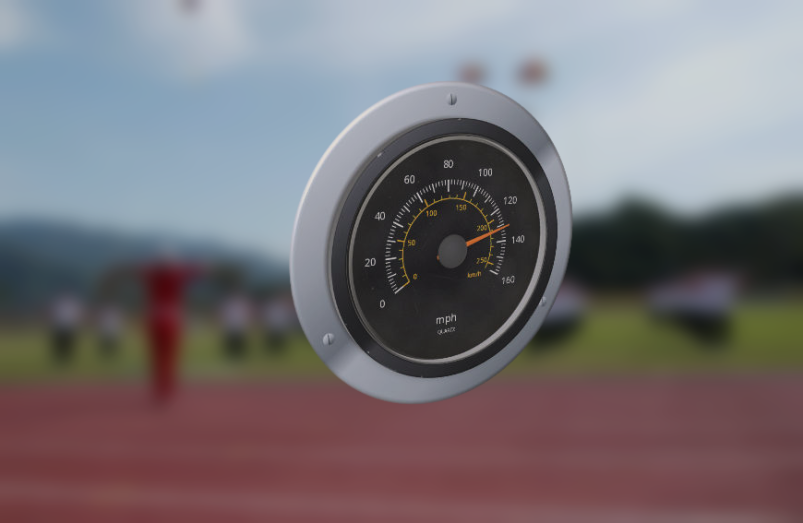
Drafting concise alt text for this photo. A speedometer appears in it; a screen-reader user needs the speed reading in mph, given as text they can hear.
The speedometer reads 130 mph
